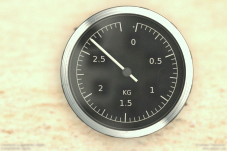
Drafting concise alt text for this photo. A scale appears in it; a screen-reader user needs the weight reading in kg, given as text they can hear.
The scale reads 2.65 kg
